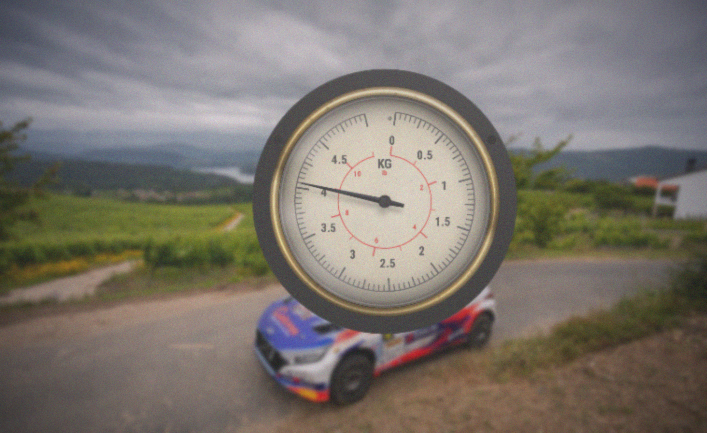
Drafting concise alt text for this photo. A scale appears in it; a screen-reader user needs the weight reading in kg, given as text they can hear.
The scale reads 4.05 kg
